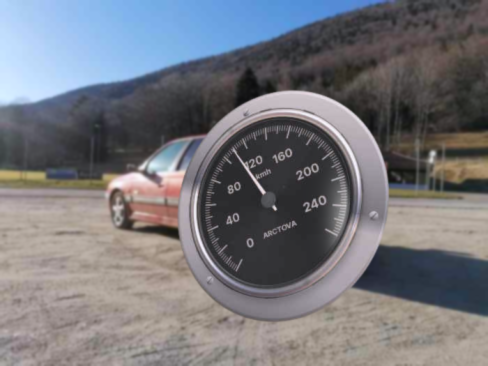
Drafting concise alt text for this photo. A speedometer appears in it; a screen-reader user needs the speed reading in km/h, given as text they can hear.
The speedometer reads 110 km/h
